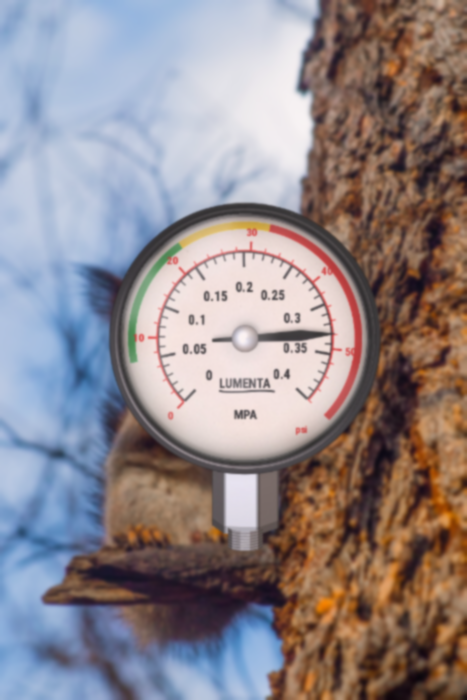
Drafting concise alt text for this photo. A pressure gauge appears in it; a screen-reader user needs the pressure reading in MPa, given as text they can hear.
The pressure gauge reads 0.33 MPa
